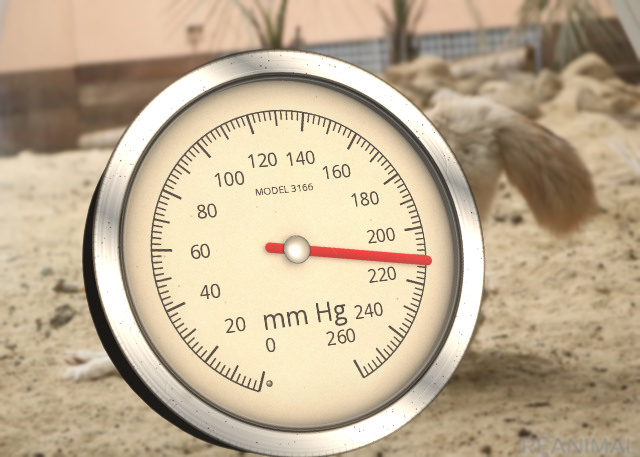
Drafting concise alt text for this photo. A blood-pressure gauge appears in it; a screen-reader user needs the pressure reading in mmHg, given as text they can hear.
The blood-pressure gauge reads 212 mmHg
